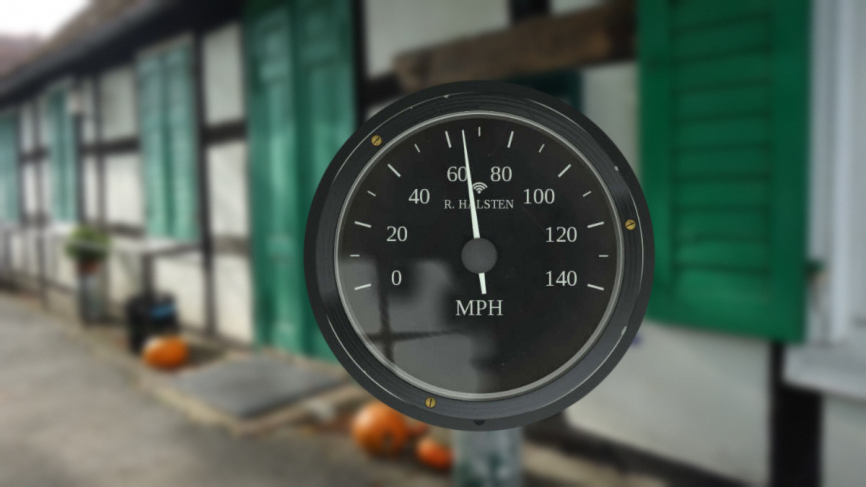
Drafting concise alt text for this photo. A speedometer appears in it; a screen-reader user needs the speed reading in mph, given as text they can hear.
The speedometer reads 65 mph
